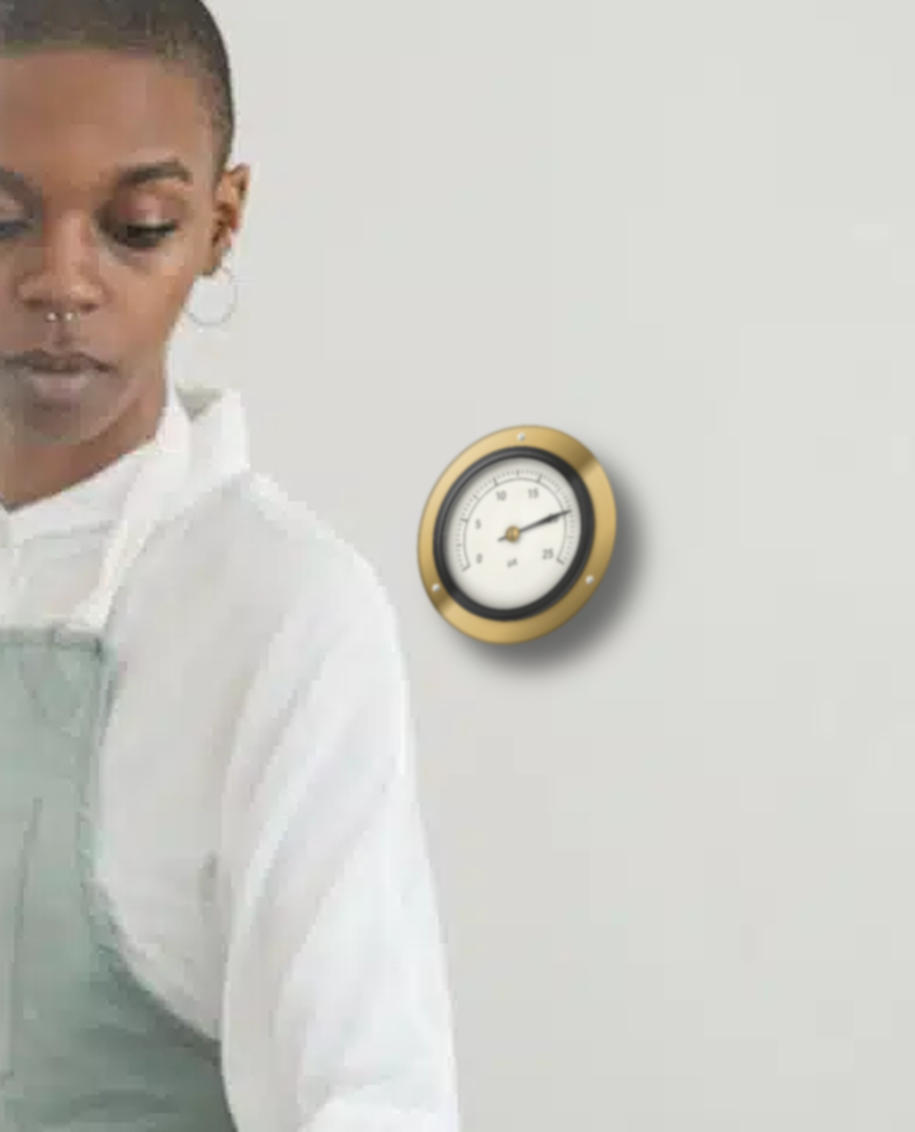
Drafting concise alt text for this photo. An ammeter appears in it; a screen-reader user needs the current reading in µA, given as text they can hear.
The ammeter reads 20 µA
